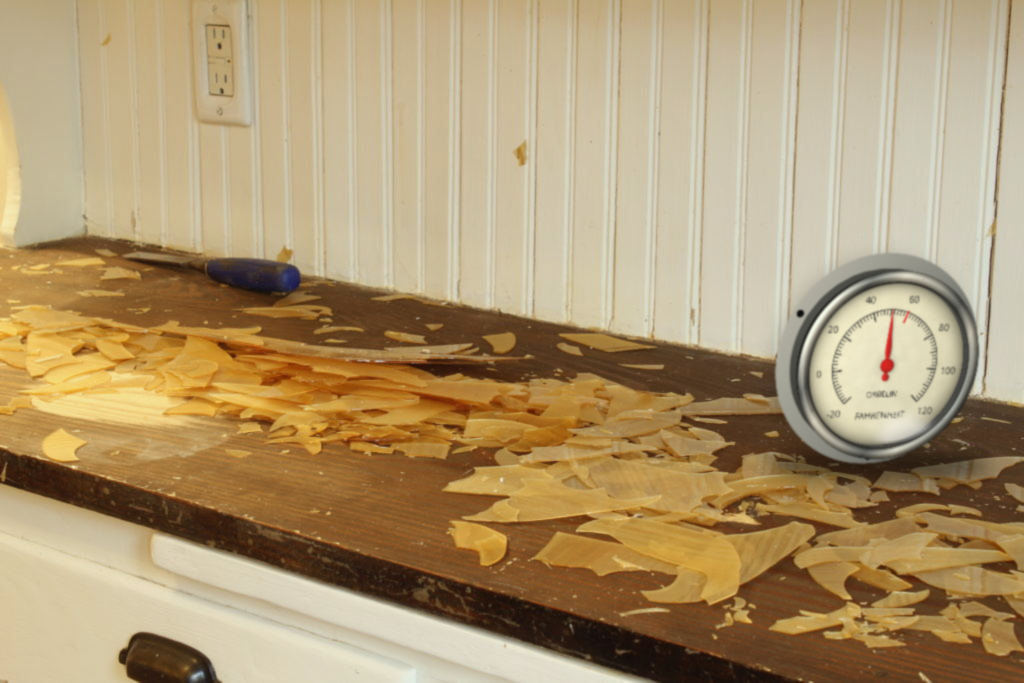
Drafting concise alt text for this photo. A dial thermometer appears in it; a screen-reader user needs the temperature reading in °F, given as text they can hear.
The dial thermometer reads 50 °F
